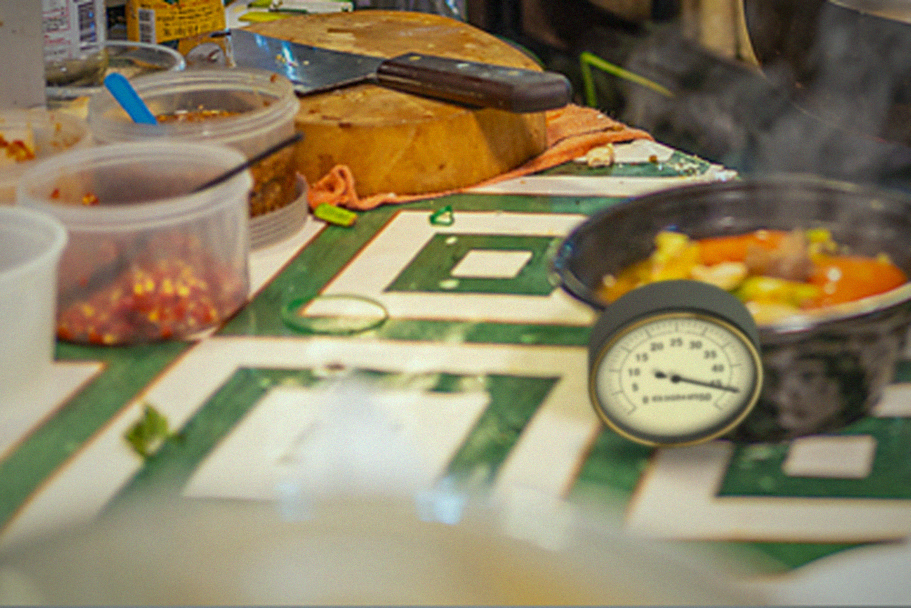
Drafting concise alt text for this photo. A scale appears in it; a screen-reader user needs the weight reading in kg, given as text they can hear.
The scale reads 45 kg
